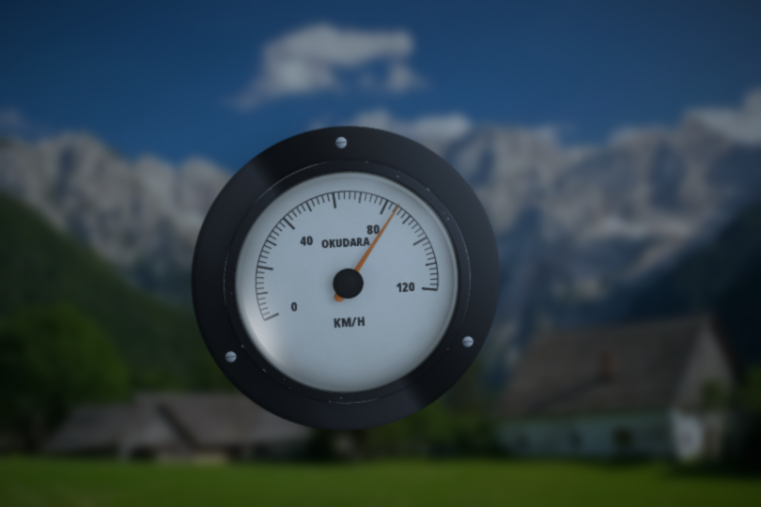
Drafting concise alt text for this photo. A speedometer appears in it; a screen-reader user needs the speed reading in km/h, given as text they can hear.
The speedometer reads 84 km/h
